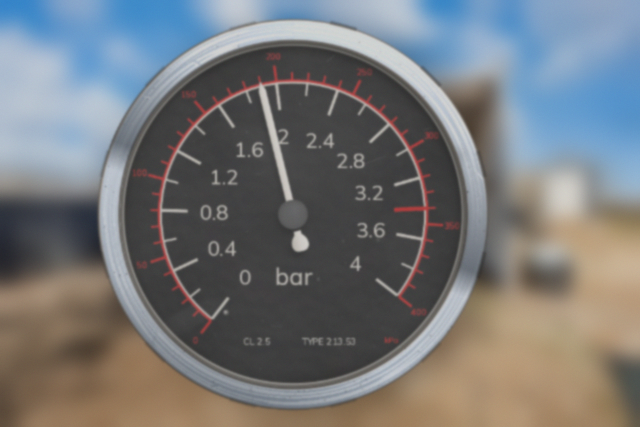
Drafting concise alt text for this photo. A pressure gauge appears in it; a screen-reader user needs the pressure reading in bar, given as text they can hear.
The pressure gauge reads 1.9 bar
